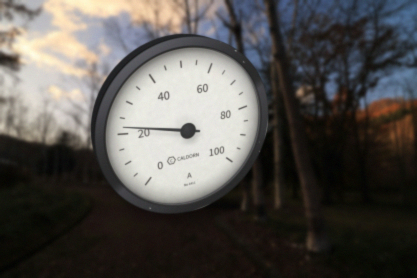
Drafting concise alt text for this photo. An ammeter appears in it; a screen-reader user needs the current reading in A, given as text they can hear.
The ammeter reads 22.5 A
